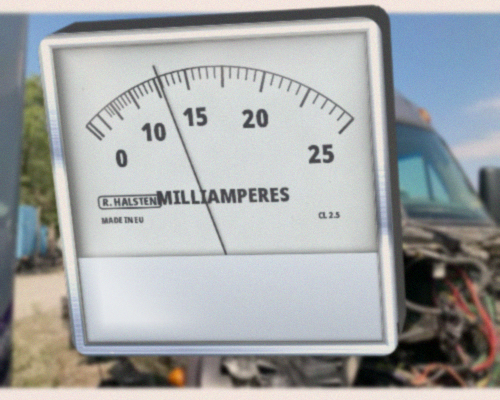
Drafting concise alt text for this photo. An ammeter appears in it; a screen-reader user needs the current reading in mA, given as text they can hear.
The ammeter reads 13 mA
